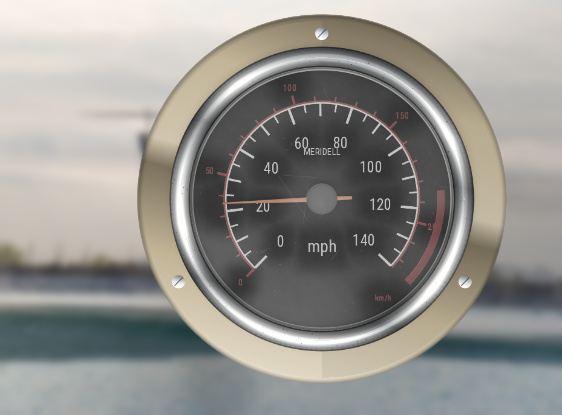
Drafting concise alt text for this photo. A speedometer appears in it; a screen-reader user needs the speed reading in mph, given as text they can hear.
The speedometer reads 22.5 mph
